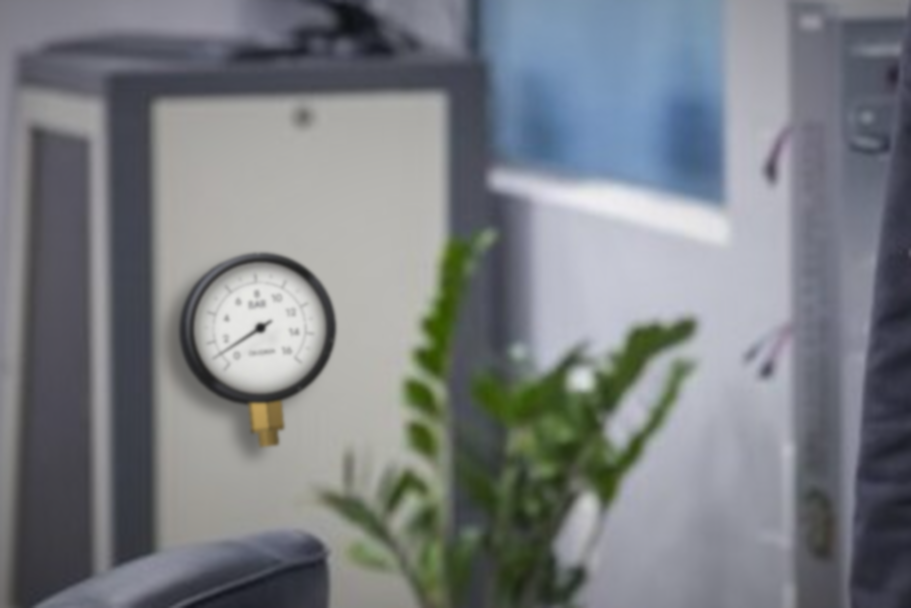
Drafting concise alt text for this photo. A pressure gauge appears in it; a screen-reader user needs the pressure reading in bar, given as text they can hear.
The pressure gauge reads 1 bar
